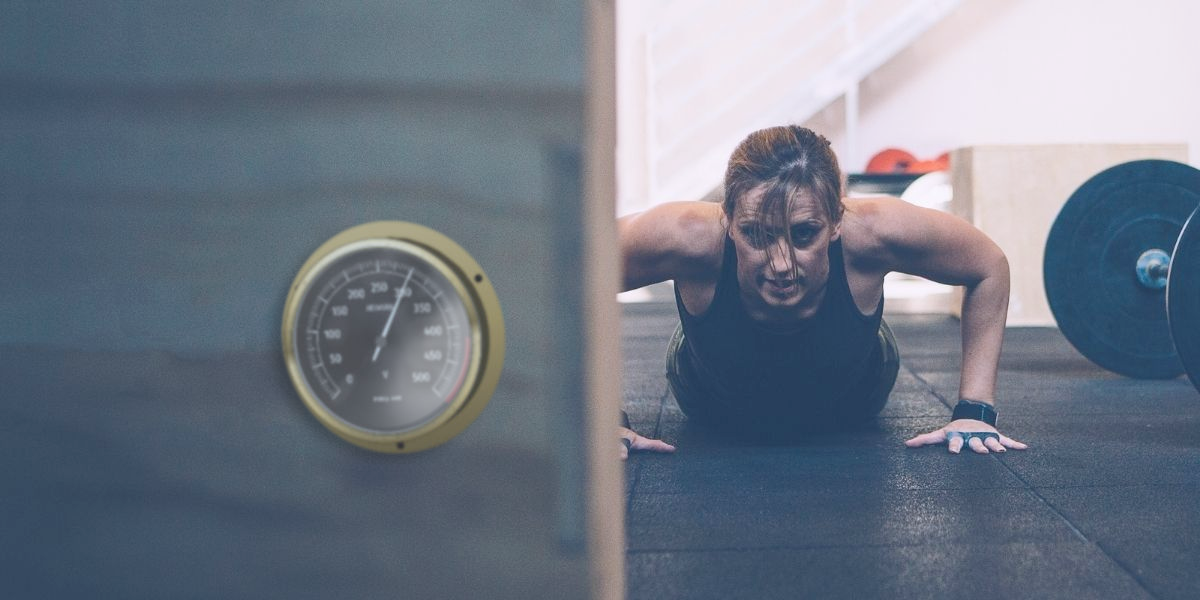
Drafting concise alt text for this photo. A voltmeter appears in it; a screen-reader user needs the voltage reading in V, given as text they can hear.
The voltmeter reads 300 V
